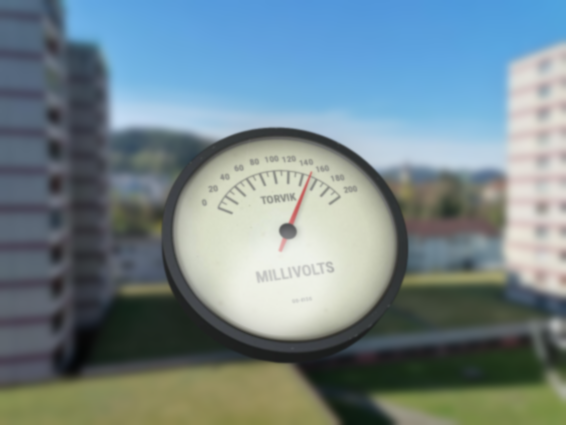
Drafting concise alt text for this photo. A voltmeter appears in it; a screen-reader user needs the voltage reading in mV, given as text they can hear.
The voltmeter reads 150 mV
